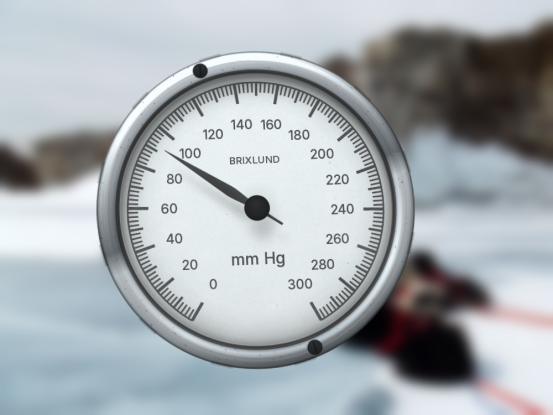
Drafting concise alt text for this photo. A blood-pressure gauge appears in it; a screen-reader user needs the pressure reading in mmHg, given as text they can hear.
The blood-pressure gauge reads 92 mmHg
